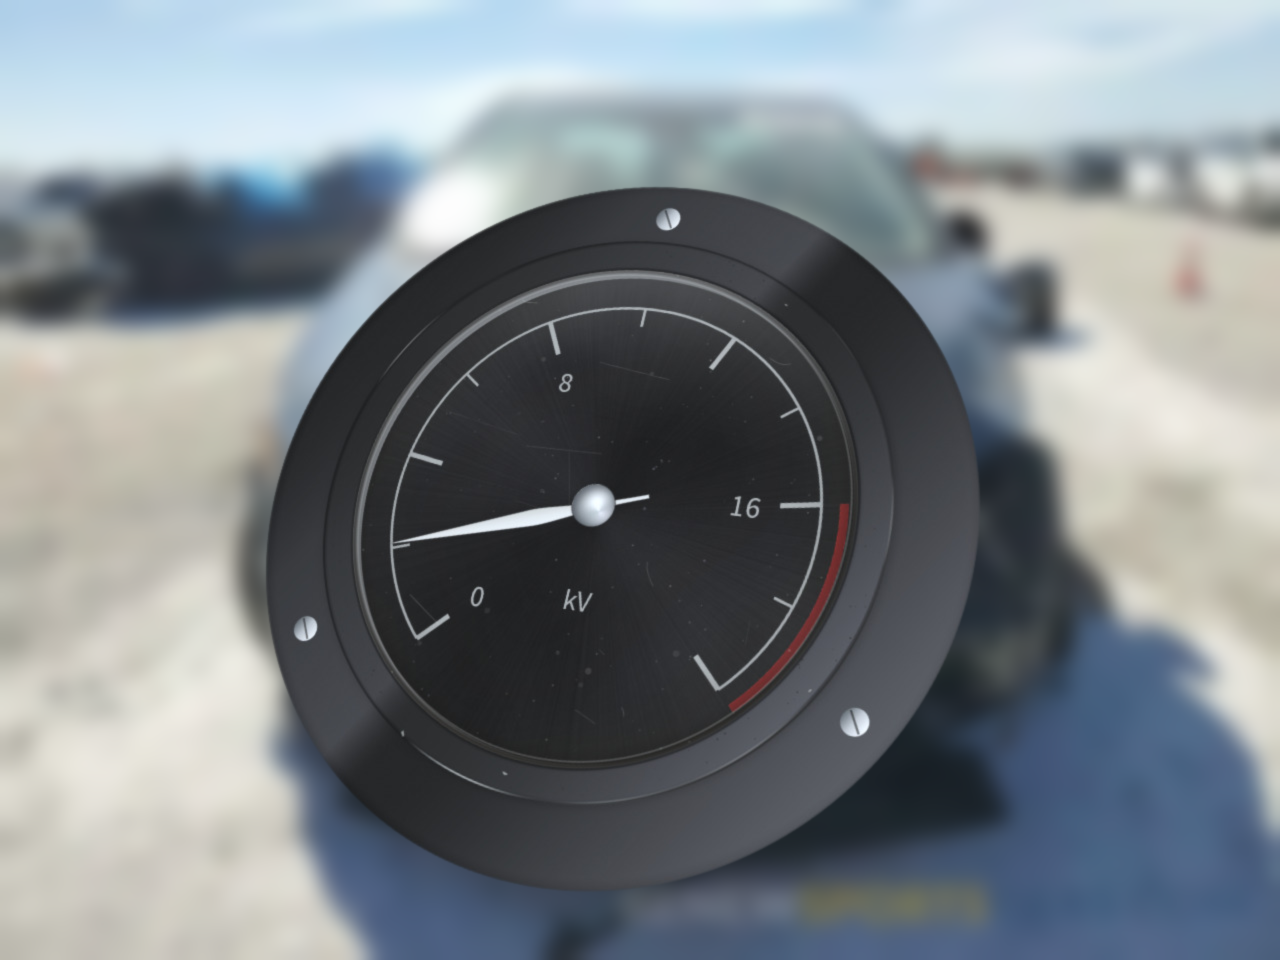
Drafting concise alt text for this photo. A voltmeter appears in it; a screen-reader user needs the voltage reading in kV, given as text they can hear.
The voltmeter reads 2 kV
